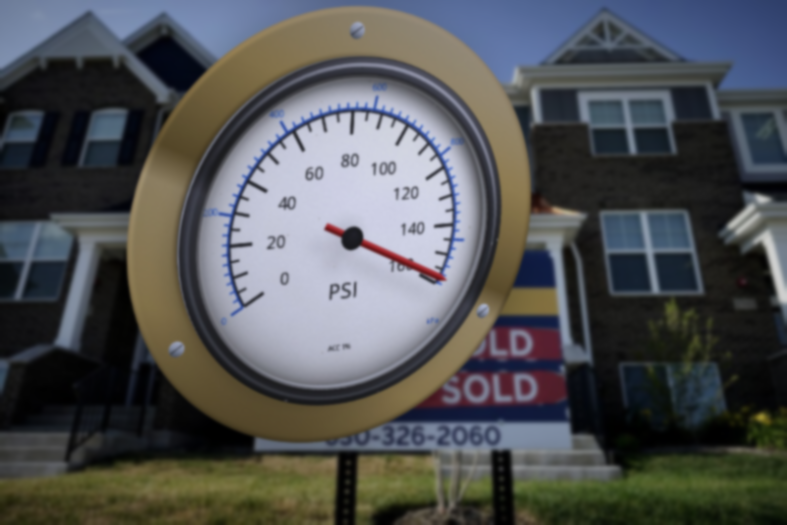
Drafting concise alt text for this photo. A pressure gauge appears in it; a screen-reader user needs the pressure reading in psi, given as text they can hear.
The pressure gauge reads 157.5 psi
